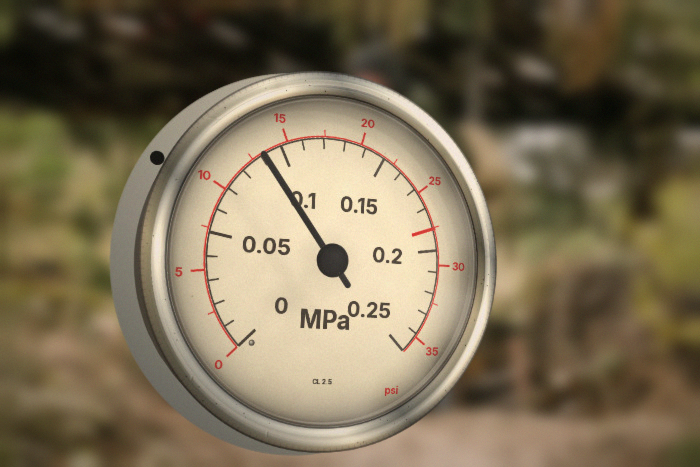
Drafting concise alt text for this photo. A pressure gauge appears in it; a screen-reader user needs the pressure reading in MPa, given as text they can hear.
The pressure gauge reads 0.09 MPa
